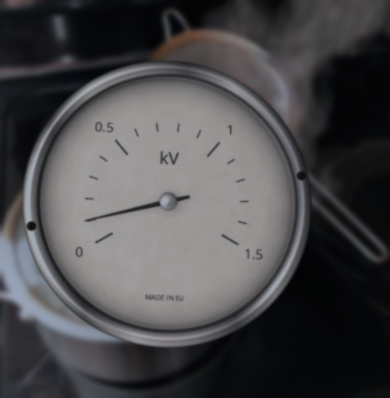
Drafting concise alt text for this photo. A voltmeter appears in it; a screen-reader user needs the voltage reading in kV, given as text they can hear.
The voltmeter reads 0.1 kV
